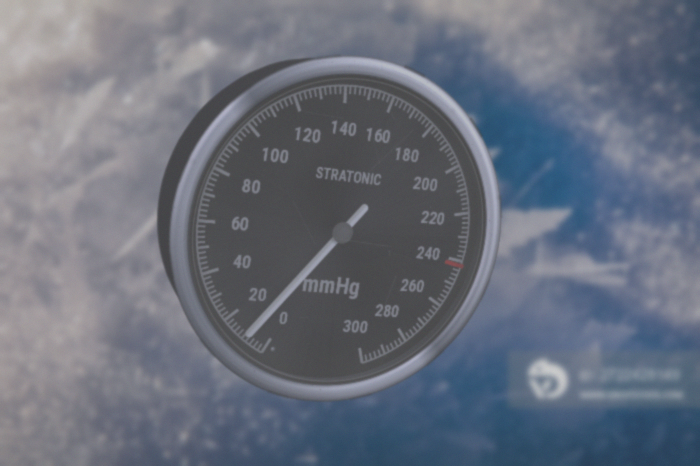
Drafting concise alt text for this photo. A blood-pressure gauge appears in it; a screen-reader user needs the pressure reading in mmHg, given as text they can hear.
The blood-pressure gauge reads 10 mmHg
